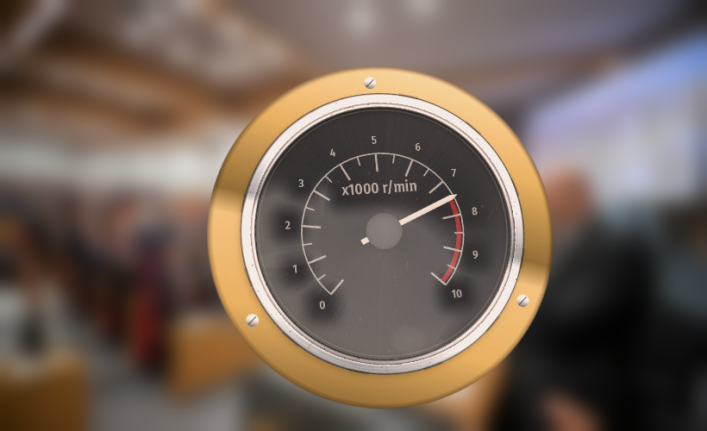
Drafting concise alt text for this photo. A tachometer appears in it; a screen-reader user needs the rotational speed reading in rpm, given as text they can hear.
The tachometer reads 7500 rpm
